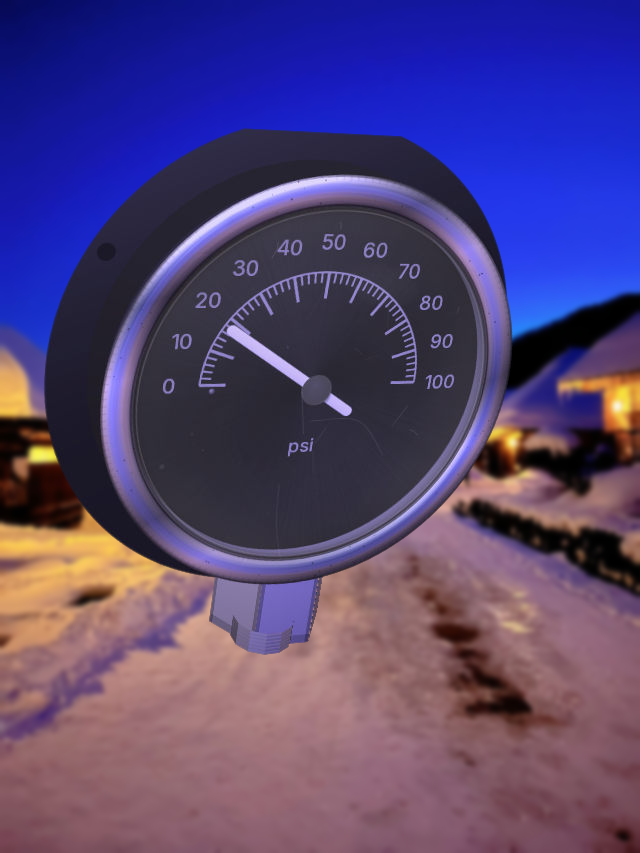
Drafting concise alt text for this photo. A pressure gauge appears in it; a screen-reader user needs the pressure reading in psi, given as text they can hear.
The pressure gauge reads 18 psi
